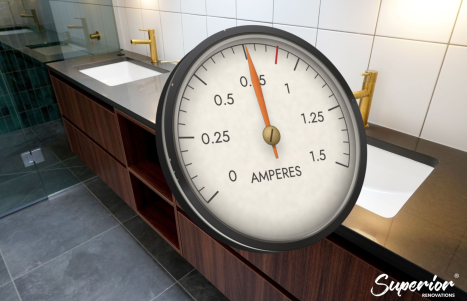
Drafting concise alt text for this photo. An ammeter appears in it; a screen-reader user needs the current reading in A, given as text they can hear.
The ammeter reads 0.75 A
